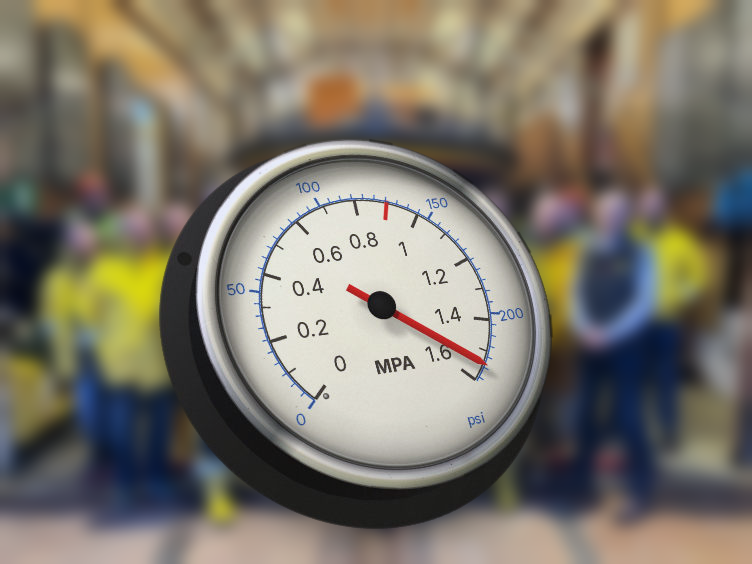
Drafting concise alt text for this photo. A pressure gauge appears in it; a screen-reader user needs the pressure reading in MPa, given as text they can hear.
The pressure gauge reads 1.55 MPa
